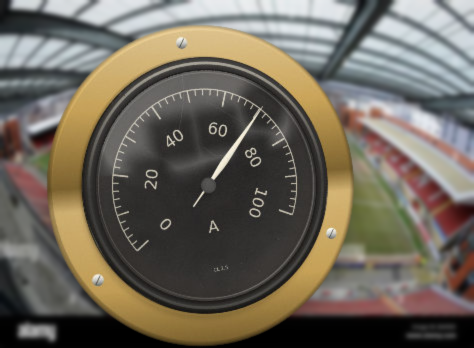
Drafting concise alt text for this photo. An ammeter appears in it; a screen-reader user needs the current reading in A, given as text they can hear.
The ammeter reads 70 A
